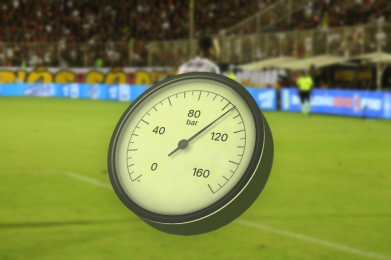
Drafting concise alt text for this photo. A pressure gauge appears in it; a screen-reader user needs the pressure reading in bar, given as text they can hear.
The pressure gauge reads 105 bar
